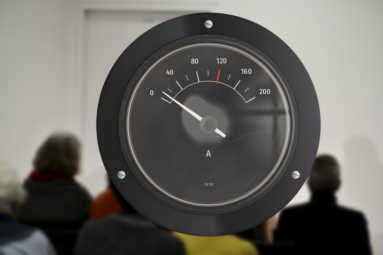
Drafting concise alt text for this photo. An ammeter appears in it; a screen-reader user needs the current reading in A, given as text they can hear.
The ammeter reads 10 A
